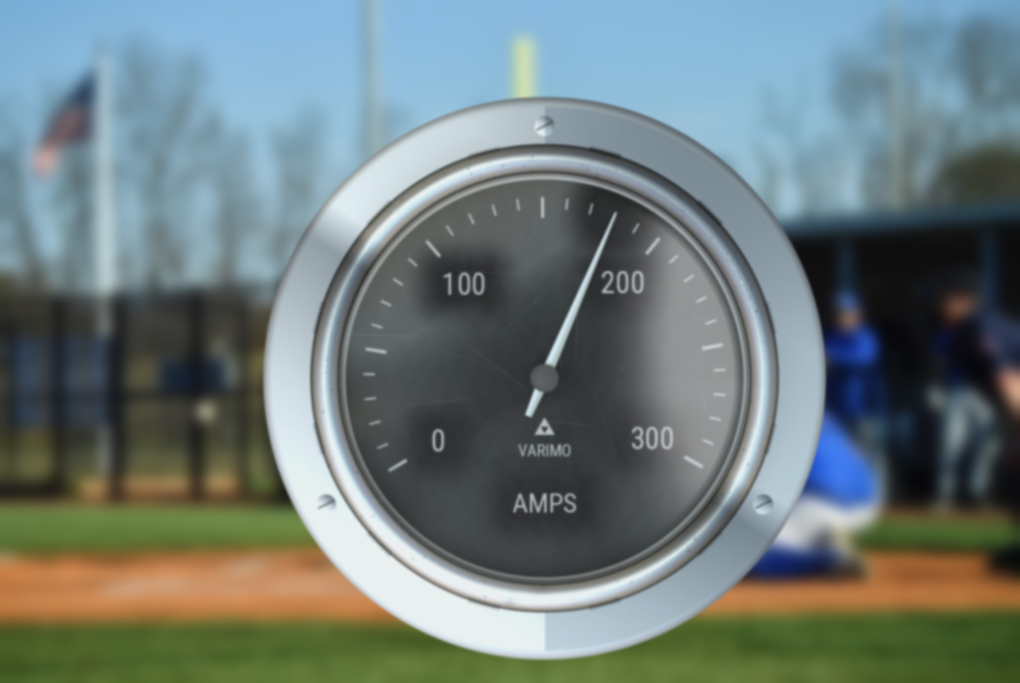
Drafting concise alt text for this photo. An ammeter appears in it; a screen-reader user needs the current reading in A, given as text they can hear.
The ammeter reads 180 A
